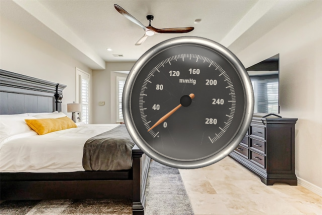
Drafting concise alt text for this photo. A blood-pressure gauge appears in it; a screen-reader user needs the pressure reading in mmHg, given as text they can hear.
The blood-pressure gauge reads 10 mmHg
